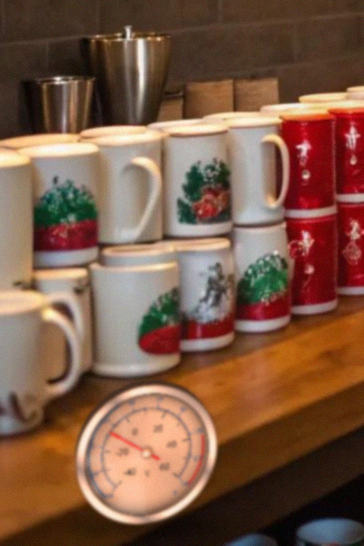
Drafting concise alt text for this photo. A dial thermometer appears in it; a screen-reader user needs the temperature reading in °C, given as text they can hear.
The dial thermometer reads -10 °C
